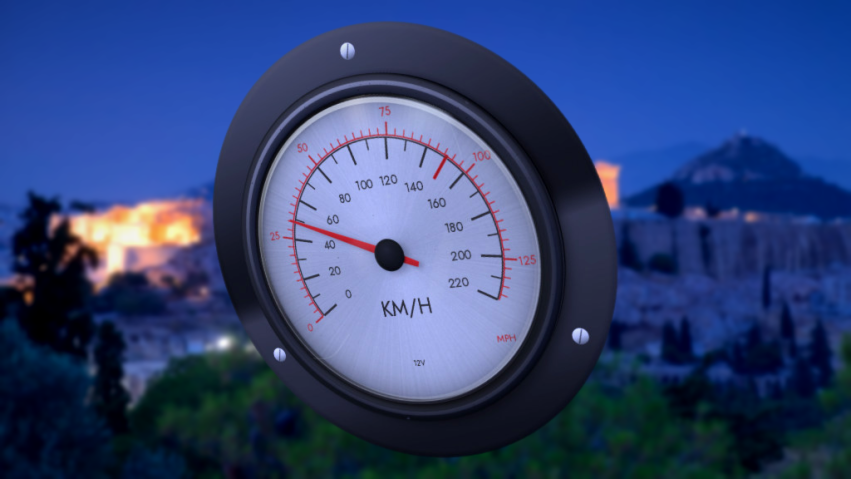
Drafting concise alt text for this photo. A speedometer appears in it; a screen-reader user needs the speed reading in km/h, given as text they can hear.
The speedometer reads 50 km/h
